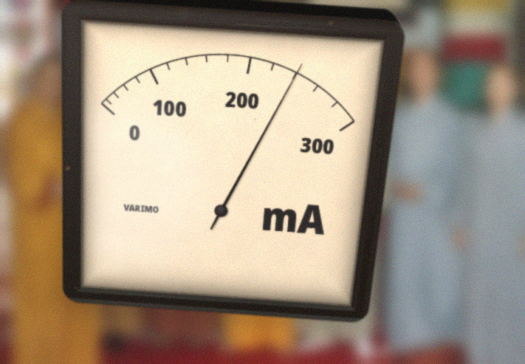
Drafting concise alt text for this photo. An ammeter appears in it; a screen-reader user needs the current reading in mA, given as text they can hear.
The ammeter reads 240 mA
